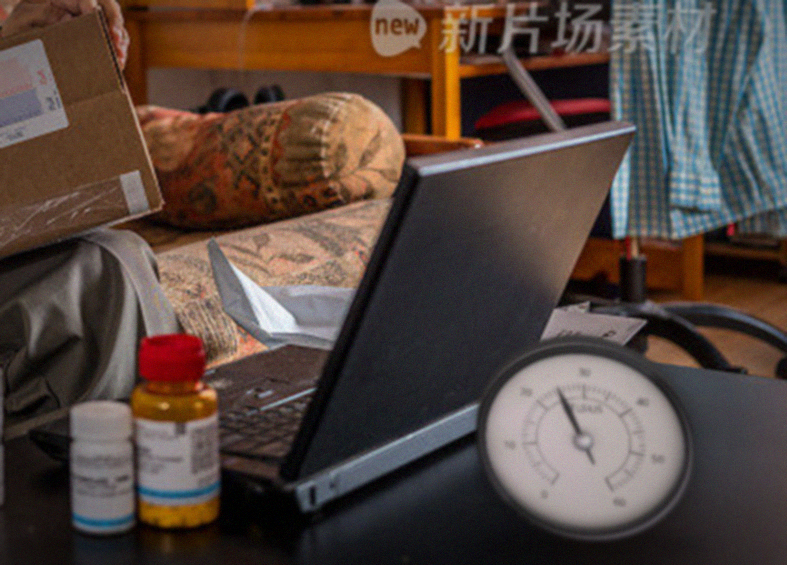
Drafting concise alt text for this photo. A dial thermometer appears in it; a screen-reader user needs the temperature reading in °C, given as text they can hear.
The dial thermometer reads 25 °C
